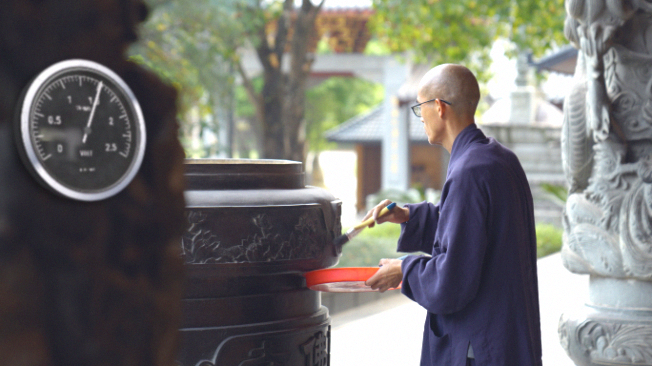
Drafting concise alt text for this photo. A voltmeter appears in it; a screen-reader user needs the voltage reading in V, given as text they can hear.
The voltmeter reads 1.5 V
